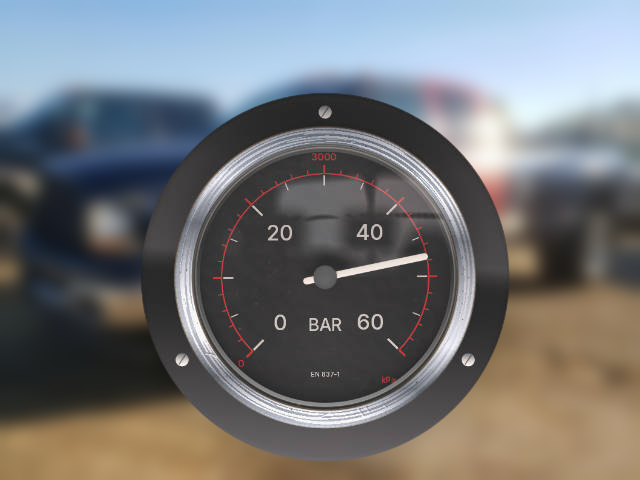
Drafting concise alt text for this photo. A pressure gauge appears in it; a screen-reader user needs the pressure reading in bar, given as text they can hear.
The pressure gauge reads 47.5 bar
